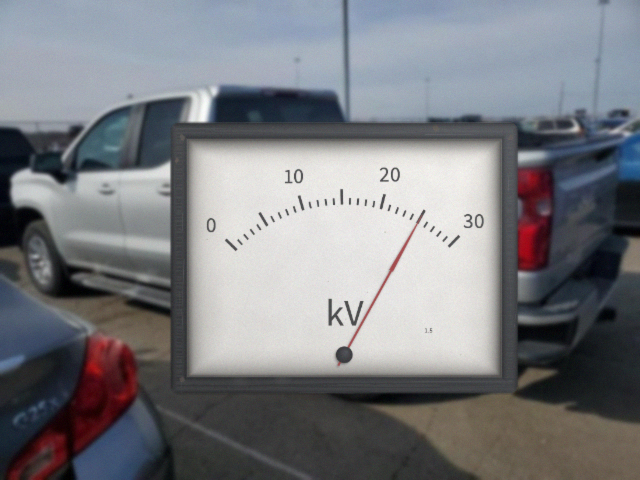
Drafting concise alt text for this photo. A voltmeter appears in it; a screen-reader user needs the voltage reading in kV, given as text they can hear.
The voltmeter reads 25 kV
